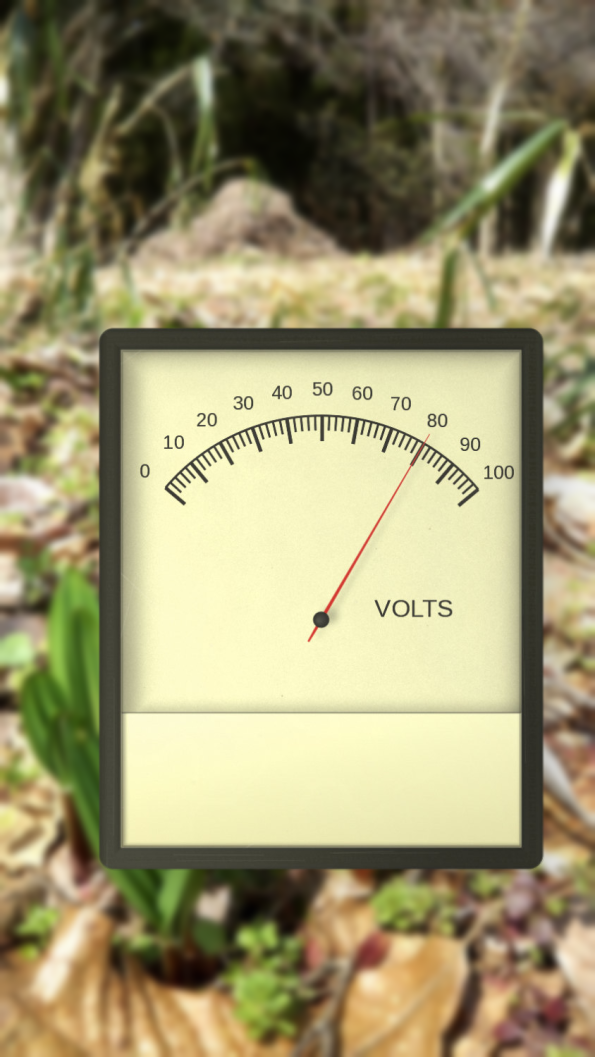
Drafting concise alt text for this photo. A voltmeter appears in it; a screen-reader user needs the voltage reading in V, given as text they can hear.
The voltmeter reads 80 V
